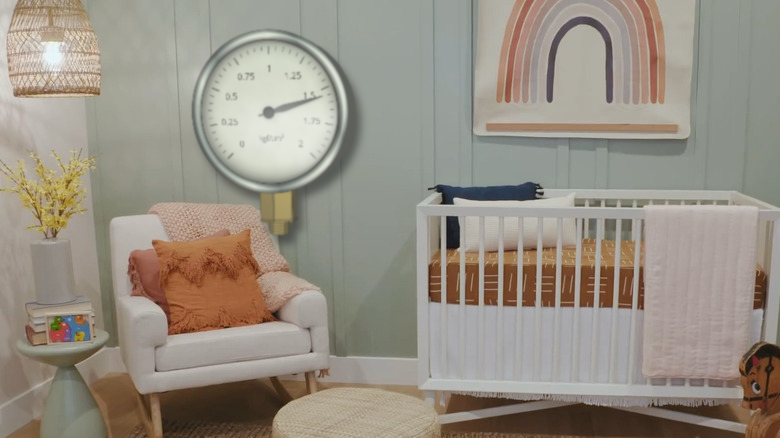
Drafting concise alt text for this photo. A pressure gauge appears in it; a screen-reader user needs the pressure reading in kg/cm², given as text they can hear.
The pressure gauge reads 1.55 kg/cm²
